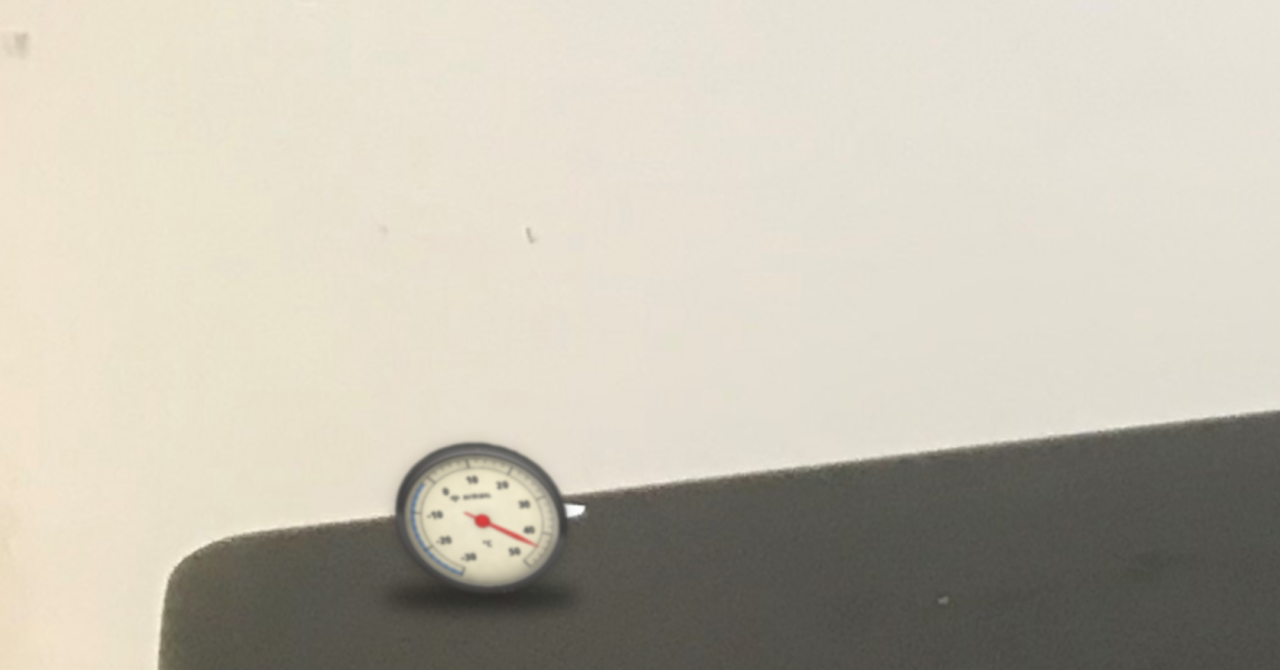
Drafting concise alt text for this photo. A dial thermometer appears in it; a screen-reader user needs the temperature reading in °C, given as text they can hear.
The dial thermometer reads 44 °C
